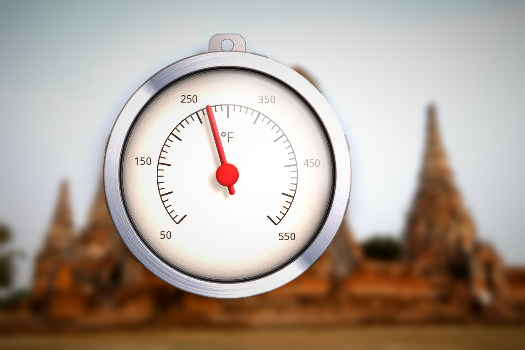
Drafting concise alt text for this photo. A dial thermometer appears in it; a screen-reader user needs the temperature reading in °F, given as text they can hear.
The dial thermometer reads 270 °F
